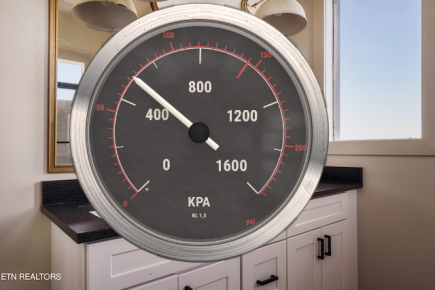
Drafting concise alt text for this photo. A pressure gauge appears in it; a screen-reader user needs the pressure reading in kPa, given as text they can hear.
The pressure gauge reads 500 kPa
